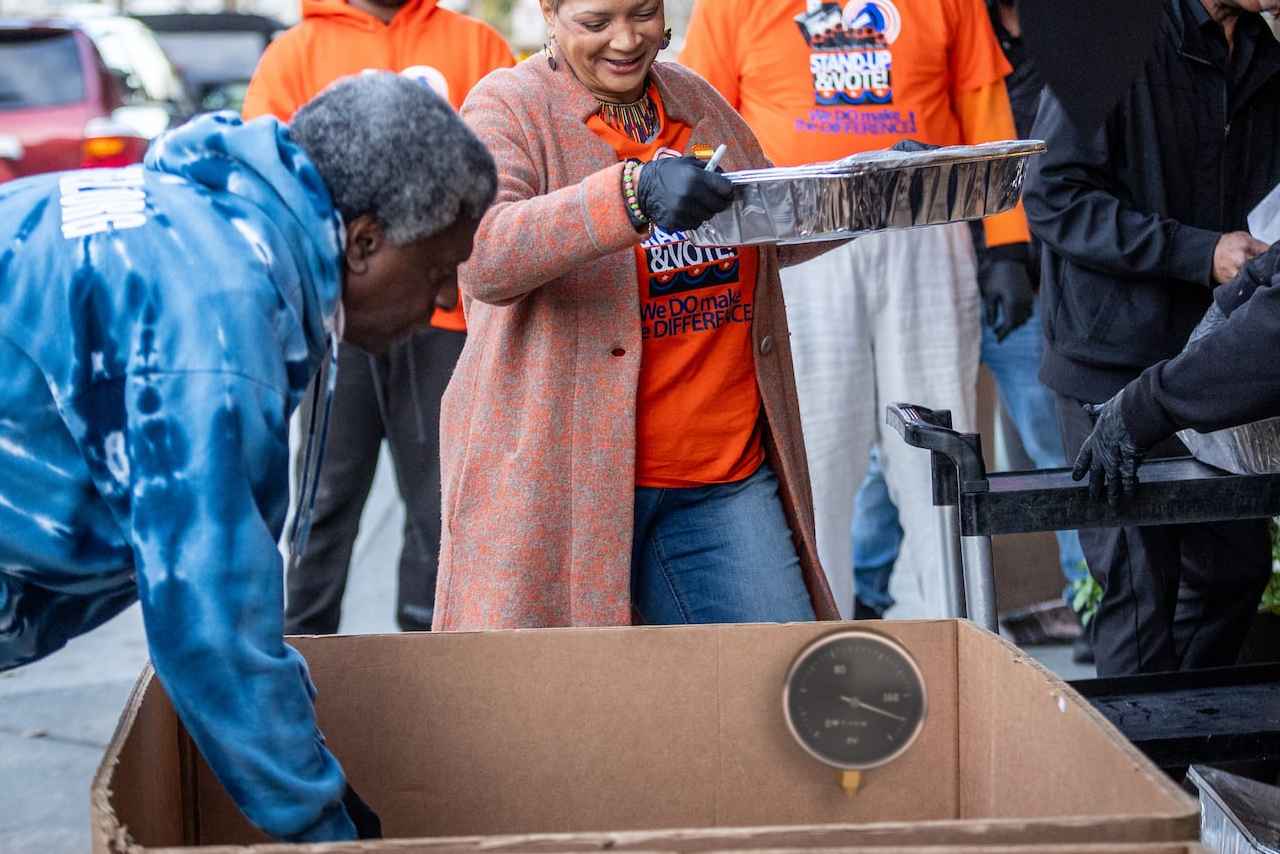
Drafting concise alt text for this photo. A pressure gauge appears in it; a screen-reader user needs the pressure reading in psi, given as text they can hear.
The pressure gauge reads 180 psi
